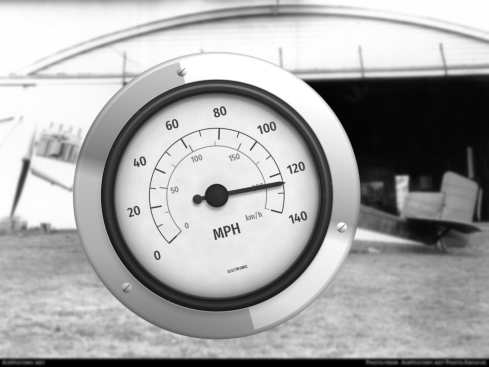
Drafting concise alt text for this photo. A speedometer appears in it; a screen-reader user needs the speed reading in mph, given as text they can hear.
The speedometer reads 125 mph
